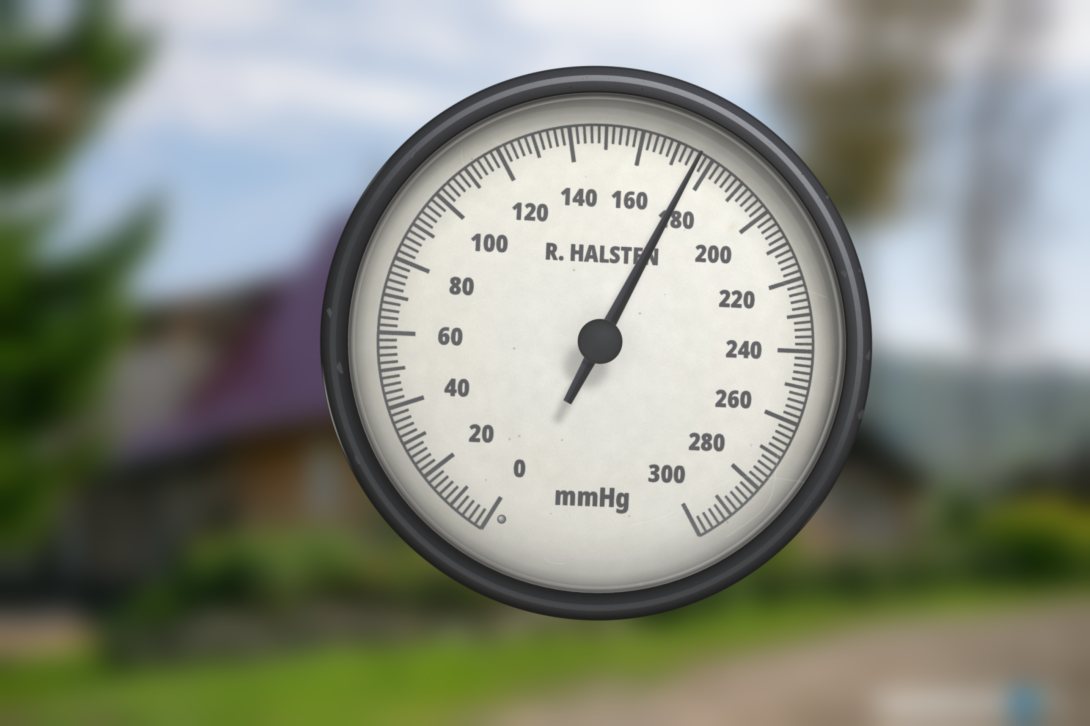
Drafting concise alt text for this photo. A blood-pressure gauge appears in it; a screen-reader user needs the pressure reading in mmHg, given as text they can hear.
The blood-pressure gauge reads 176 mmHg
